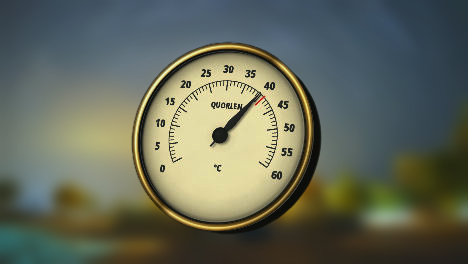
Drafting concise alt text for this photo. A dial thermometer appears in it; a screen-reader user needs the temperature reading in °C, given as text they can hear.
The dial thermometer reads 40 °C
